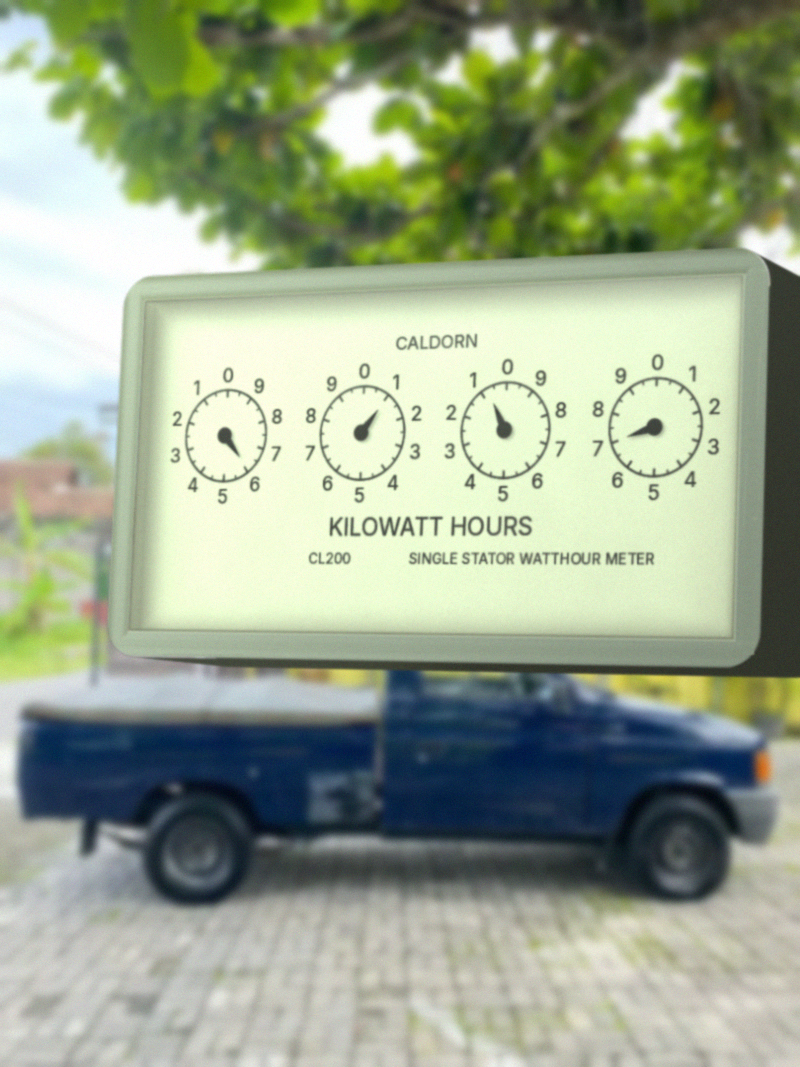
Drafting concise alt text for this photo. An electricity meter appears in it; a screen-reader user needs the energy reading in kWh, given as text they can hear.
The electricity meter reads 6107 kWh
